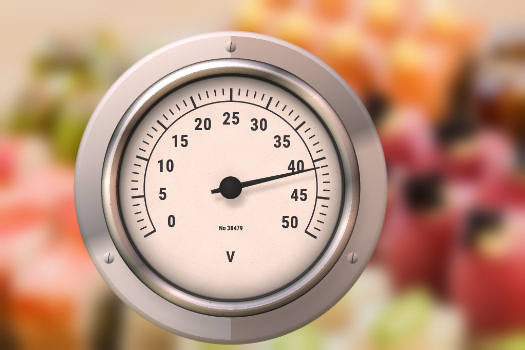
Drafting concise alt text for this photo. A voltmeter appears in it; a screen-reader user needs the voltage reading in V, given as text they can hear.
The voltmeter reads 41 V
